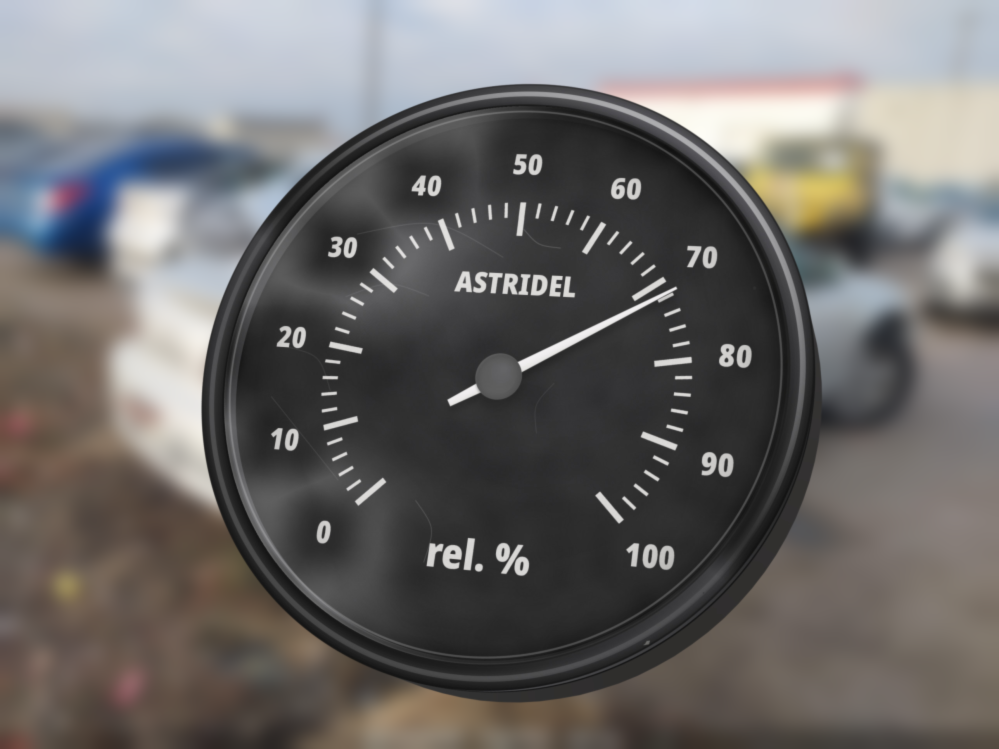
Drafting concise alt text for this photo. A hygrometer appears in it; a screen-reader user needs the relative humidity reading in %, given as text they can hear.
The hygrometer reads 72 %
